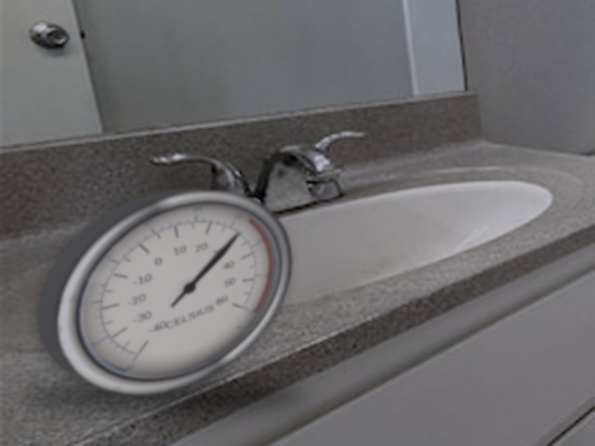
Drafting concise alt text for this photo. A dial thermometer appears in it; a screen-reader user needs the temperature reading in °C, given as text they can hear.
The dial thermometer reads 30 °C
